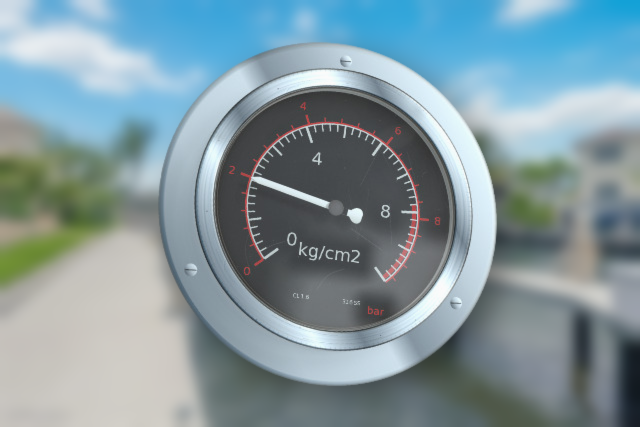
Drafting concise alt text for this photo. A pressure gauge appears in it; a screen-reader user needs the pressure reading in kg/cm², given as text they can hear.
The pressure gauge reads 2 kg/cm²
